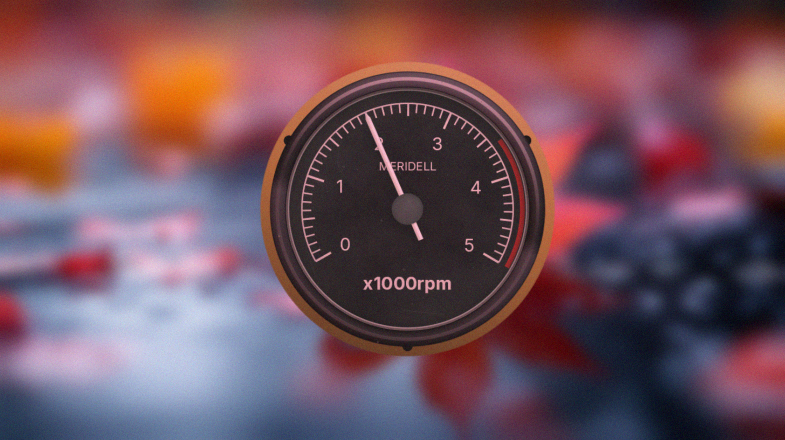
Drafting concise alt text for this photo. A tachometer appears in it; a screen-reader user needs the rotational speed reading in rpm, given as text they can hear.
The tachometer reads 2000 rpm
